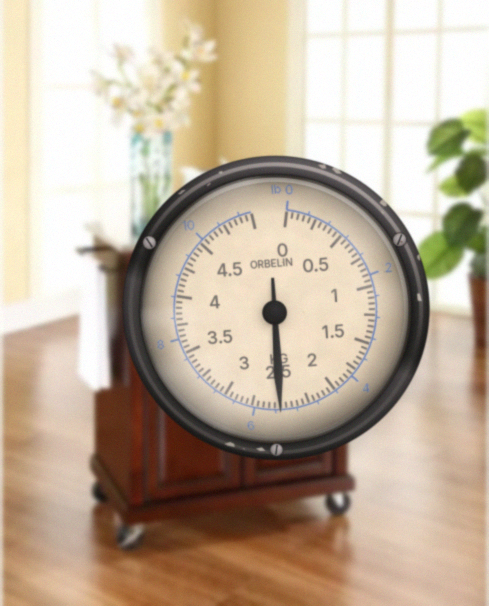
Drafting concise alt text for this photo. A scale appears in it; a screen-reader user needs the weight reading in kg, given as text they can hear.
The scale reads 2.5 kg
